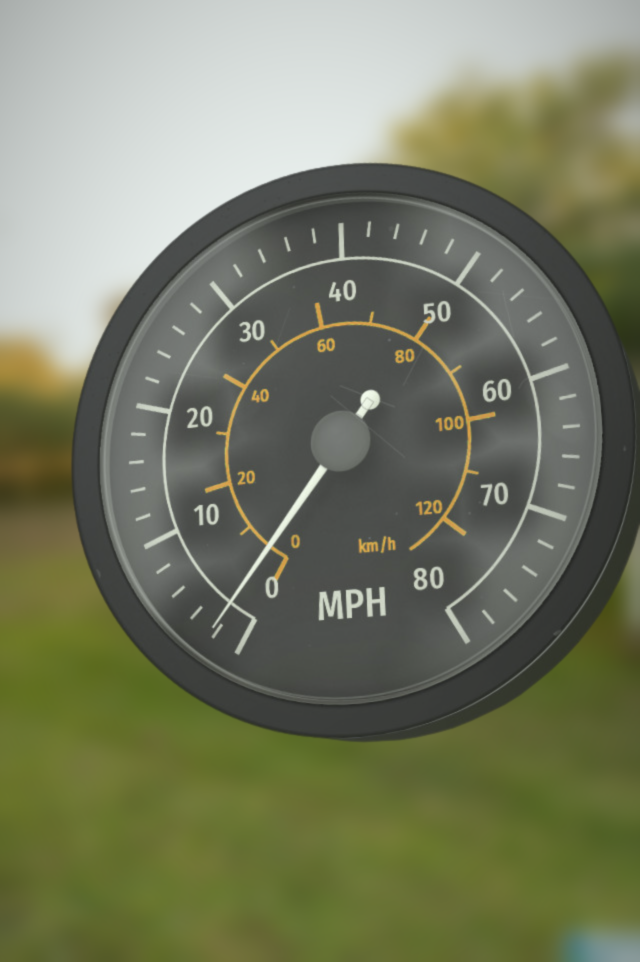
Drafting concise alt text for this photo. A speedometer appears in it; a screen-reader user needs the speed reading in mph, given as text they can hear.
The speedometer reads 2 mph
